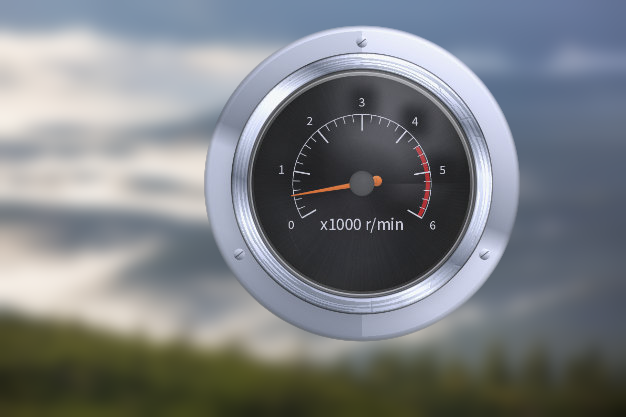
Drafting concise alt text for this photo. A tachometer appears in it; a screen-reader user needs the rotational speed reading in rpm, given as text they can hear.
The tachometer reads 500 rpm
